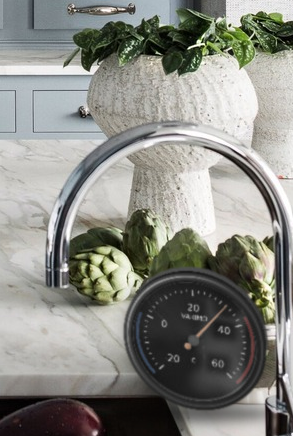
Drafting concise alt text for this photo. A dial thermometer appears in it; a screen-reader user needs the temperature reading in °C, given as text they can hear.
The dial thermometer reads 32 °C
